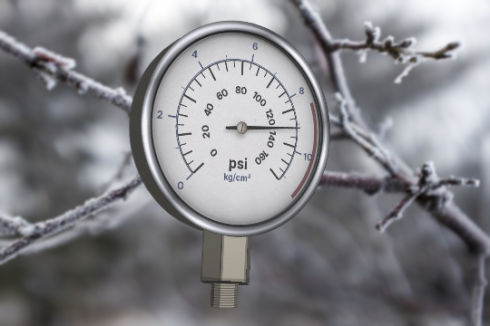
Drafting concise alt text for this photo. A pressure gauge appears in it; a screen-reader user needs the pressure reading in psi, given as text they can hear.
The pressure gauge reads 130 psi
